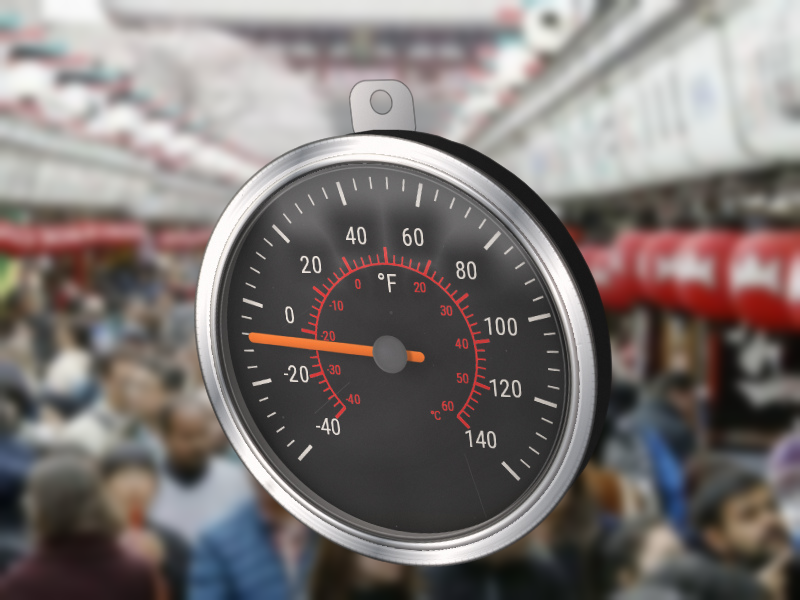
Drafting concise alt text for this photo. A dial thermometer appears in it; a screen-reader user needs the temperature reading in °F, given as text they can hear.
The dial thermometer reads -8 °F
